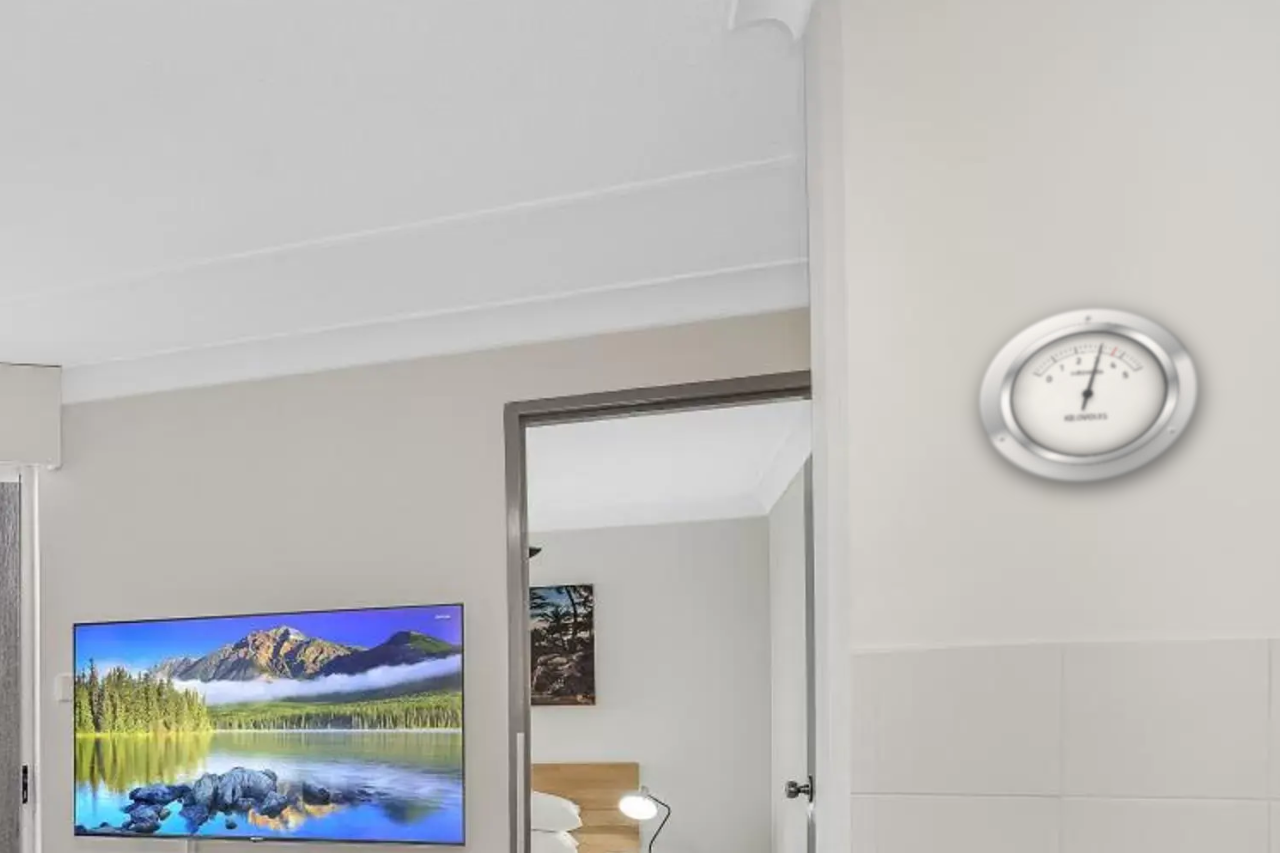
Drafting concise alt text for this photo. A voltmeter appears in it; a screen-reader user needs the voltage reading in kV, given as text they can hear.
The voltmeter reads 3 kV
